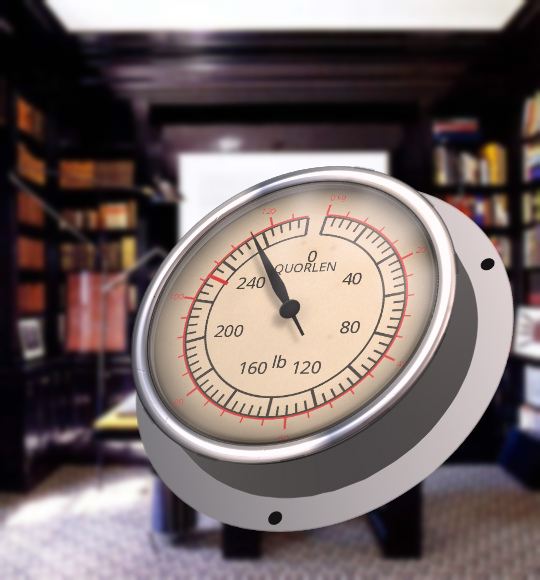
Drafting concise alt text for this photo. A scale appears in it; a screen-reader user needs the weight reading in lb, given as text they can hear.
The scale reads 256 lb
